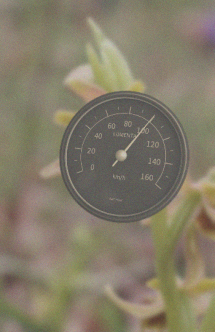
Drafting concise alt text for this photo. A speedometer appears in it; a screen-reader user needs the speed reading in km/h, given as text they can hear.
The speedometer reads 100 km/h
